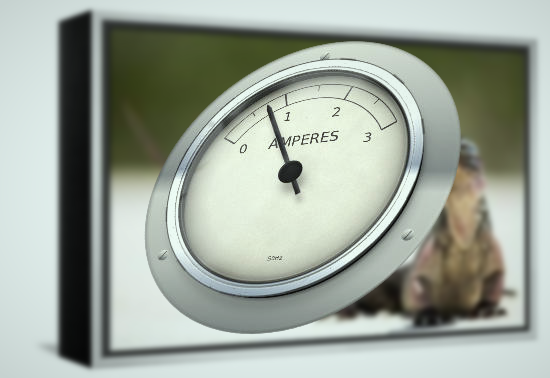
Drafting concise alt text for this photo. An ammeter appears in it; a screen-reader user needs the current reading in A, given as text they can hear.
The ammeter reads 0.75 A
